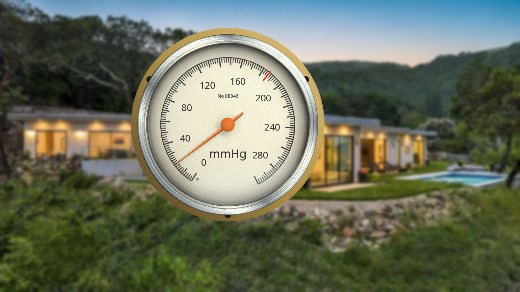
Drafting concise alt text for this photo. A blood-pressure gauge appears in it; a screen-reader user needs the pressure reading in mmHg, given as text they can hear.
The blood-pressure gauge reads 20 mmHg
